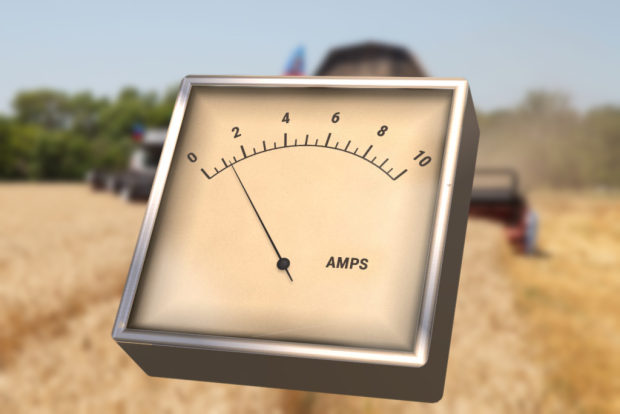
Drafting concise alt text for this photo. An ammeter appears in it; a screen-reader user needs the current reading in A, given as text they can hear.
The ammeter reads 1.25 A
